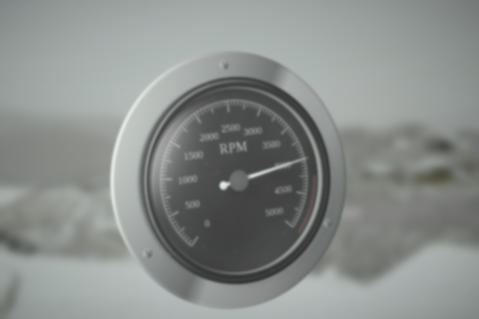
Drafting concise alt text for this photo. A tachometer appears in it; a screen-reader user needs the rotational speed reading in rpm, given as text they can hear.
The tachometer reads 4000 rpm
